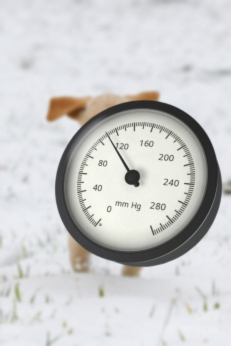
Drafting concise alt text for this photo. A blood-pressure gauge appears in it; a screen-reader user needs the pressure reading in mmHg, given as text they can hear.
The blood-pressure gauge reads 110 mmHg
